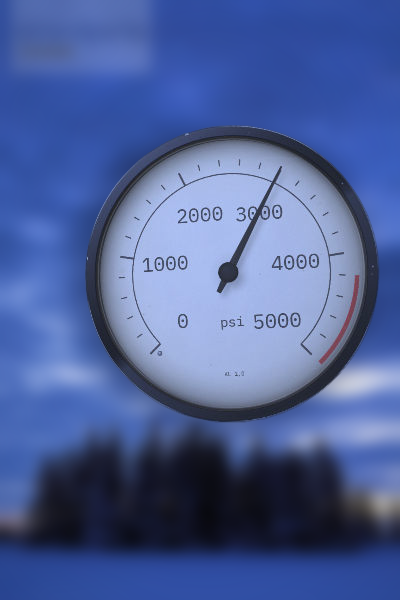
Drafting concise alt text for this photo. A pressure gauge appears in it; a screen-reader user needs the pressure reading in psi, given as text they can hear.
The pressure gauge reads 3000 psi
